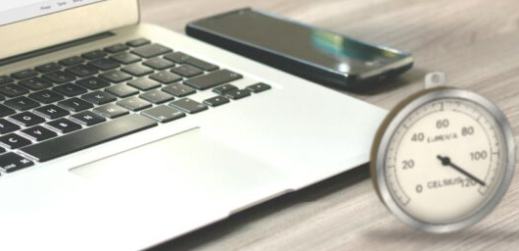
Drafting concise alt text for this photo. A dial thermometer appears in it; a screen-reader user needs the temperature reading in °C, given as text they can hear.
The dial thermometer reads 116 °C
